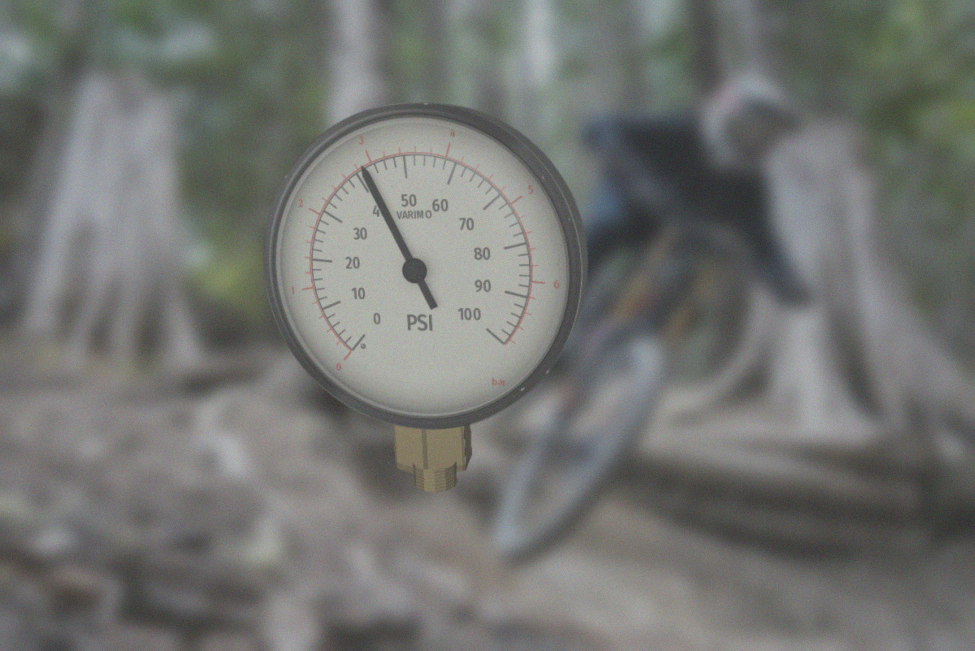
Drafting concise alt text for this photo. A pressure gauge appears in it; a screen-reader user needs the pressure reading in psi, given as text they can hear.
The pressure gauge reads 42 psi
